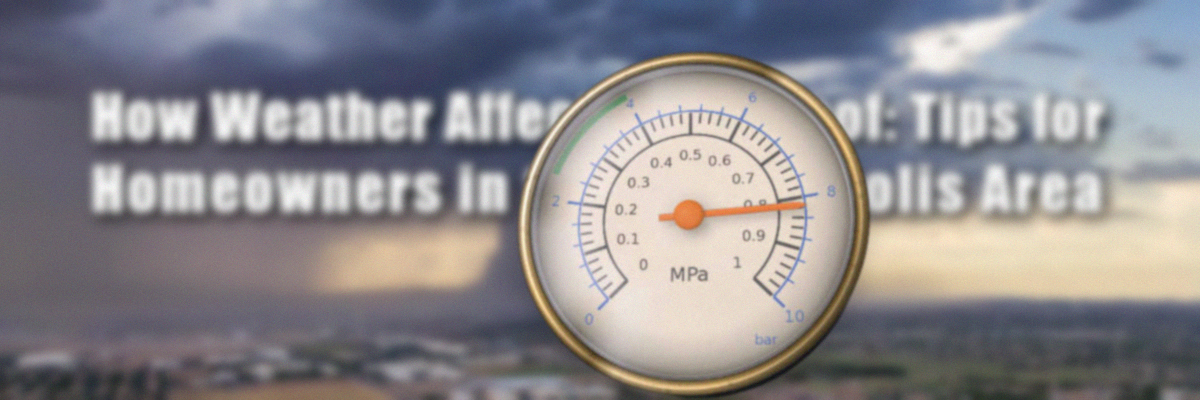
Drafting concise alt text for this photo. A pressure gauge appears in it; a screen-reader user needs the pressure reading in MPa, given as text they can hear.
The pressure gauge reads 0.82 MPa
